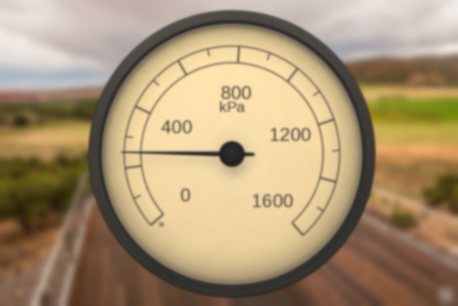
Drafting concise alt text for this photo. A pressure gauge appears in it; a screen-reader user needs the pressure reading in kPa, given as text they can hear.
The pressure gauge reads 250 kPa
